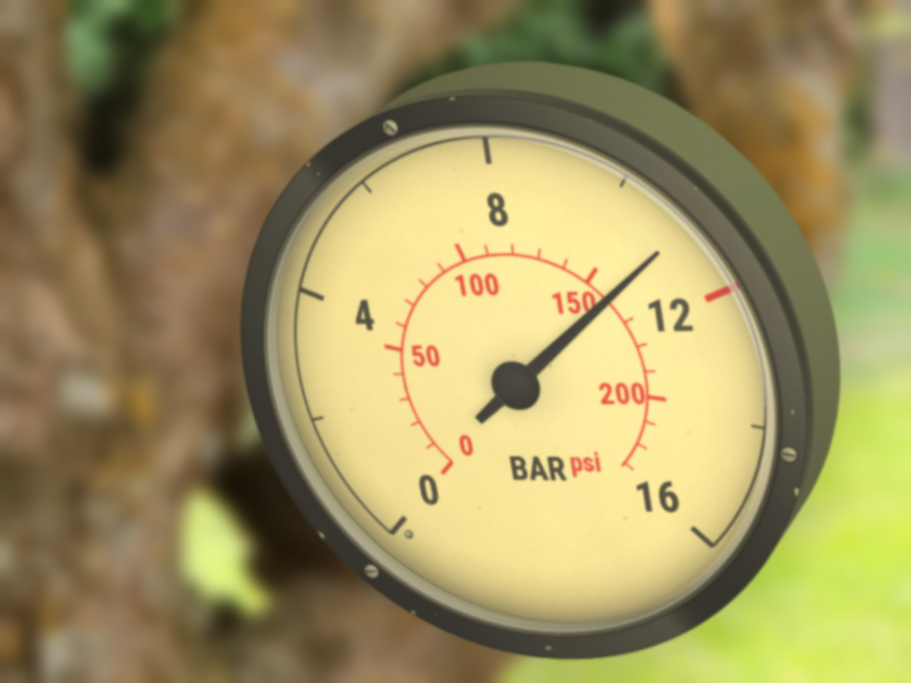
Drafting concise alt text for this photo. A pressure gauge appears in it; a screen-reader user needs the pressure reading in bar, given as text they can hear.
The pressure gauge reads 11 bar
